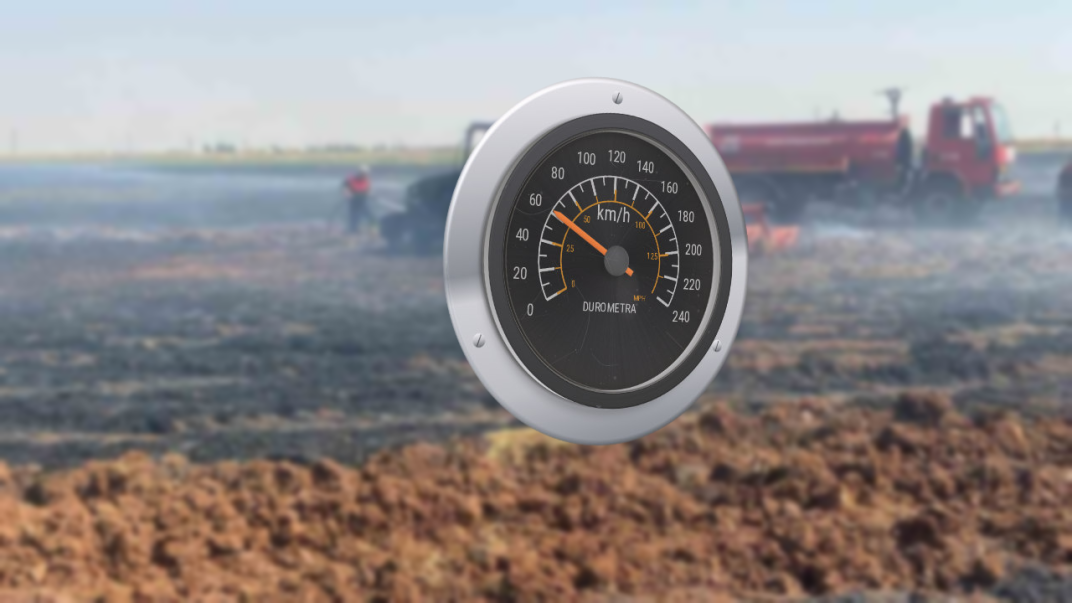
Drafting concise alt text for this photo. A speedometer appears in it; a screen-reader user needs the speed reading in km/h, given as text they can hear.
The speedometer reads 60 km/h
